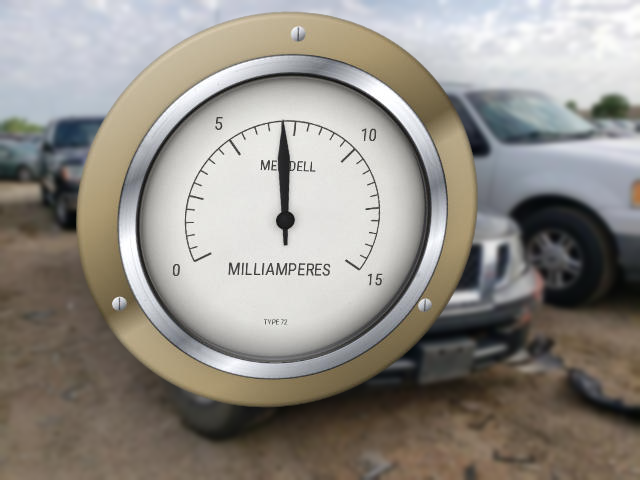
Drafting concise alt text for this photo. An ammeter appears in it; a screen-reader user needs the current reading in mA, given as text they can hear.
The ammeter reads 7 mA
